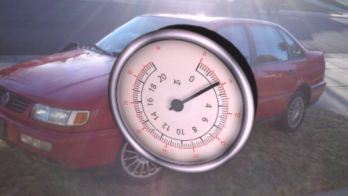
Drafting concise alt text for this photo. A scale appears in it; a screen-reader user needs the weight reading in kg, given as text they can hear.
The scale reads 2 kg
